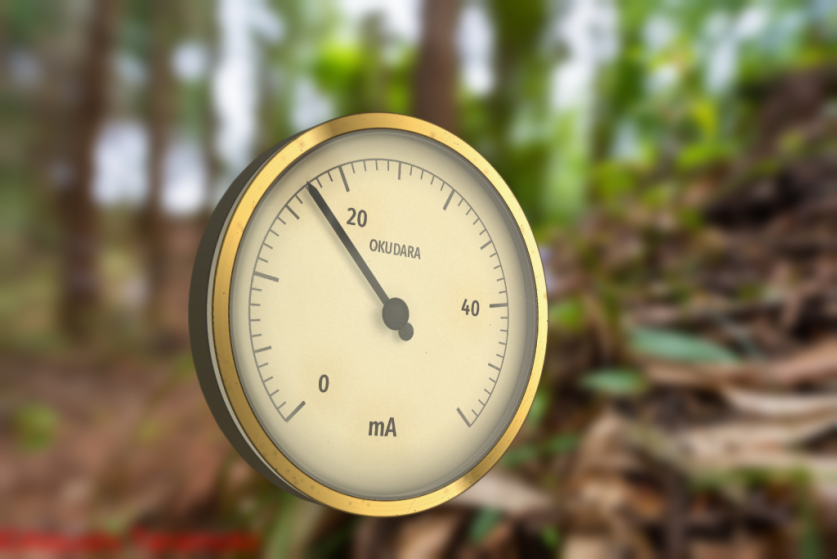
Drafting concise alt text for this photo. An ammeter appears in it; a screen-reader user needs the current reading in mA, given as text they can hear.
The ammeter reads 17 mA
